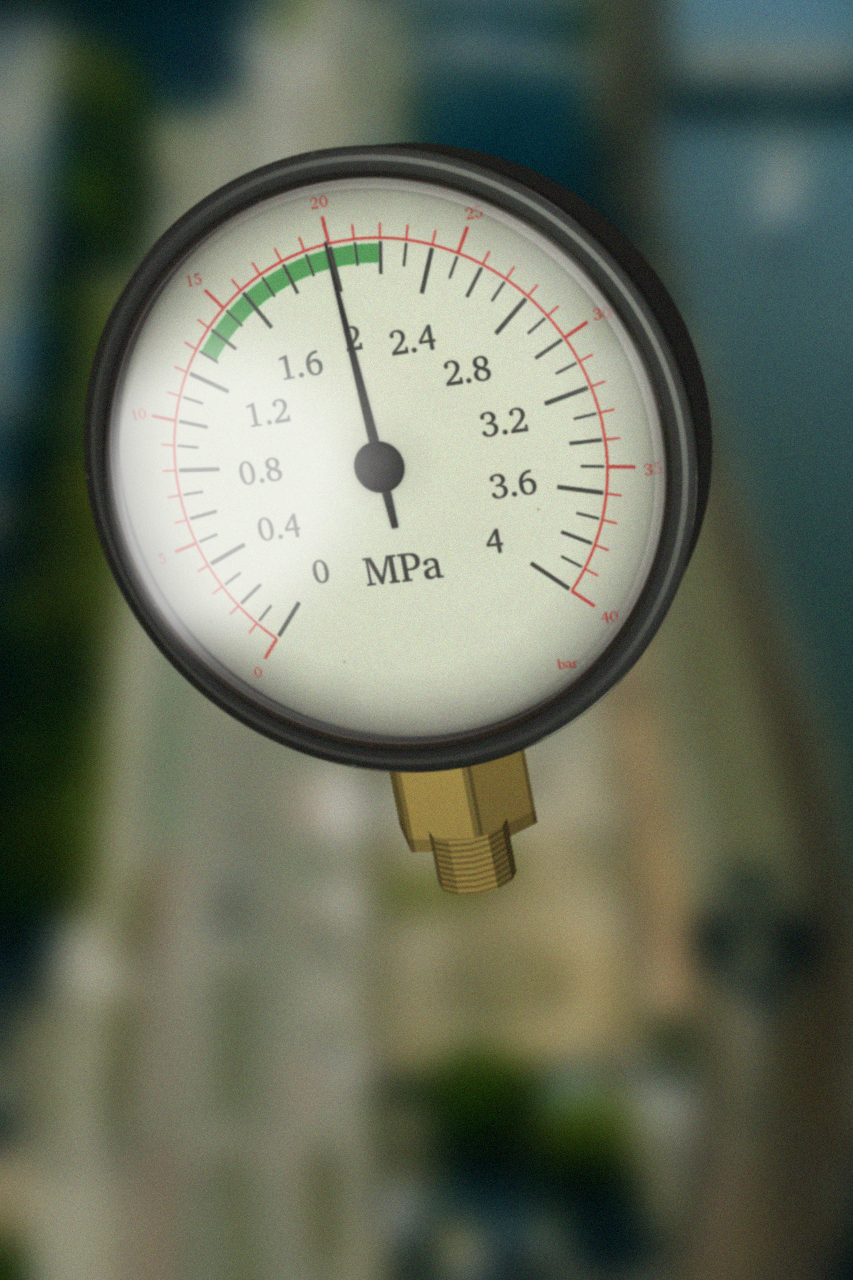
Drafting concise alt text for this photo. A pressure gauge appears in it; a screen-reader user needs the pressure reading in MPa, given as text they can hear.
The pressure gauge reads 2 MPa
